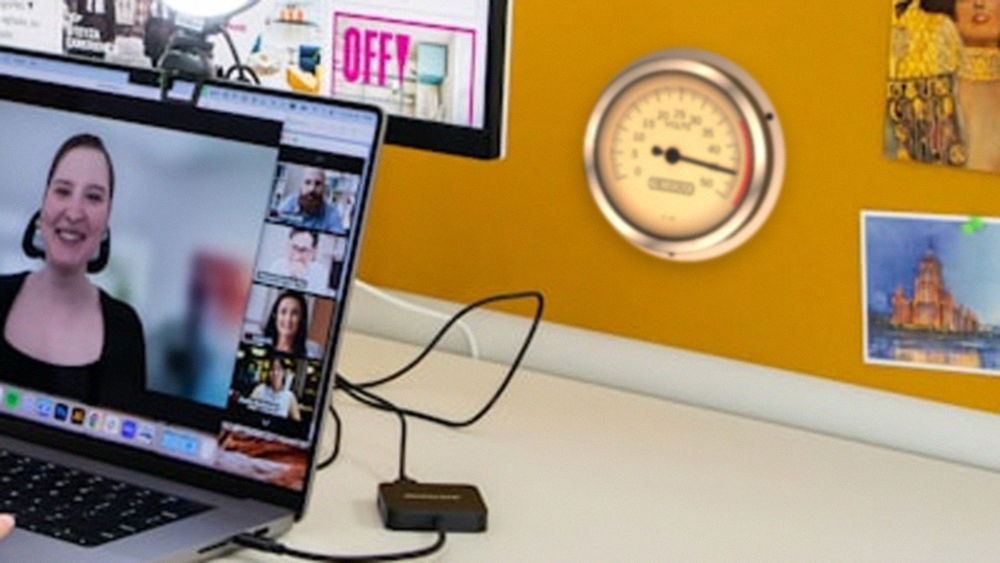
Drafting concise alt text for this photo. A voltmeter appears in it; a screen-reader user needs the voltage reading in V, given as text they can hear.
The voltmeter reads 45 V
